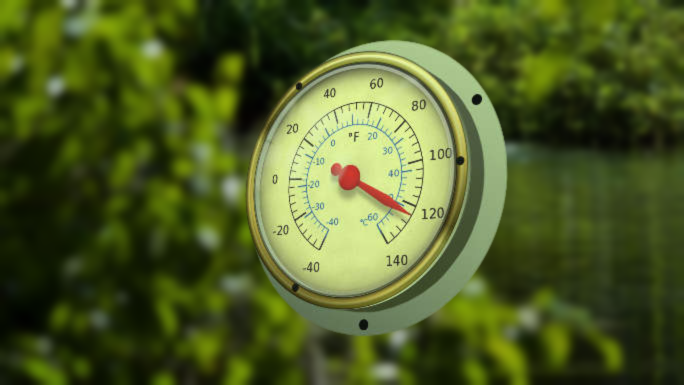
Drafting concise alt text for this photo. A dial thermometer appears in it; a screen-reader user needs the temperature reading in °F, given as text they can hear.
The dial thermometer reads 124 °F
